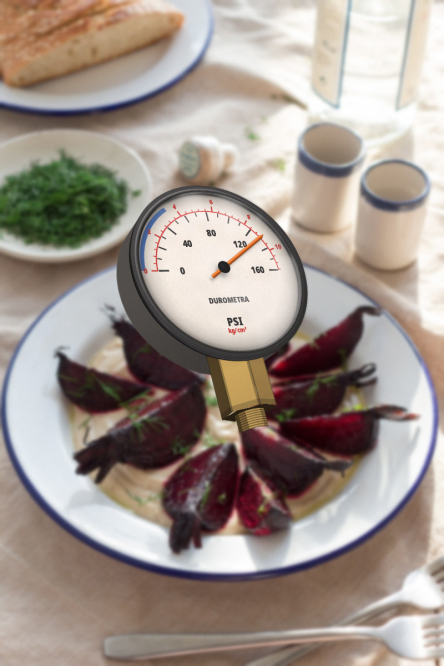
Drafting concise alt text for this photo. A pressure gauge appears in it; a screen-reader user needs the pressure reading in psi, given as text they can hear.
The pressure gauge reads 130 psi
